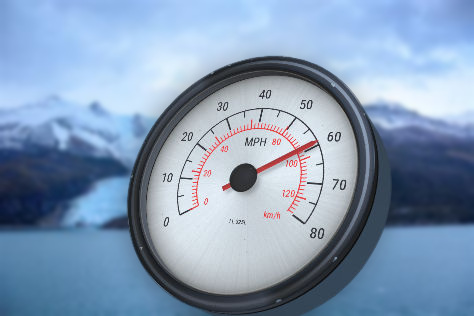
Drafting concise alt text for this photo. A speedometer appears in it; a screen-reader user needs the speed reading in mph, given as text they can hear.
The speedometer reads 60 mph
